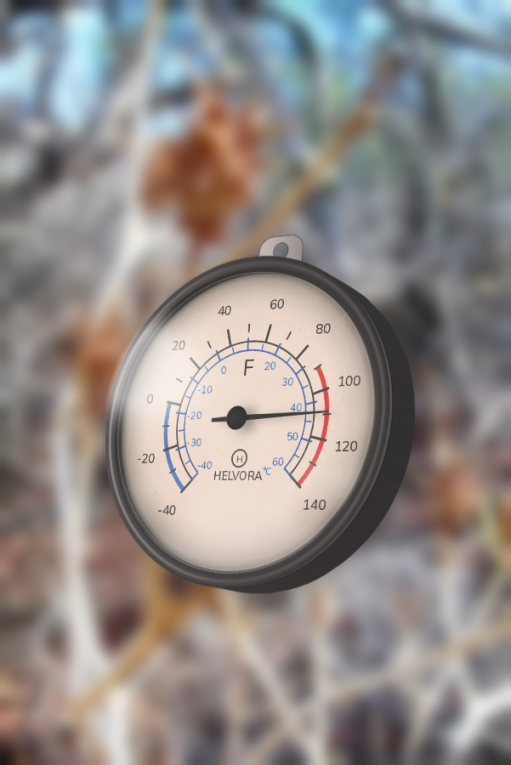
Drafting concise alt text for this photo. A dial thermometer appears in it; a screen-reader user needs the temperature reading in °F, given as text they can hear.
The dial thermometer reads 110 °F
